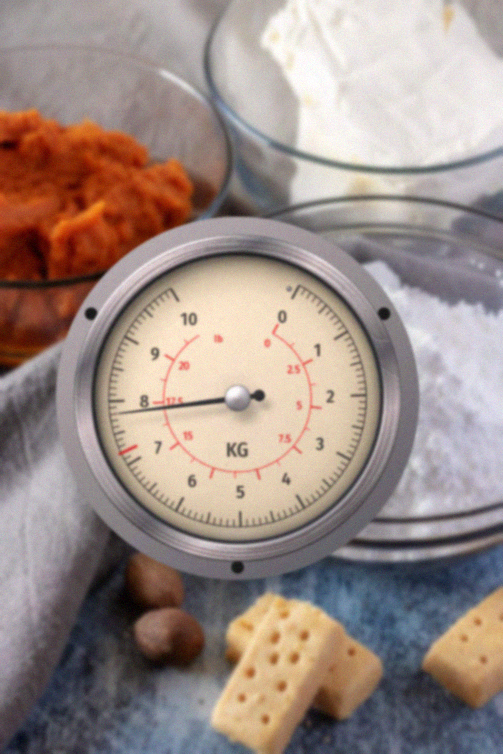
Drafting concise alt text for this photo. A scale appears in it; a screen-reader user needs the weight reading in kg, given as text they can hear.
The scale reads 7.8 kg
